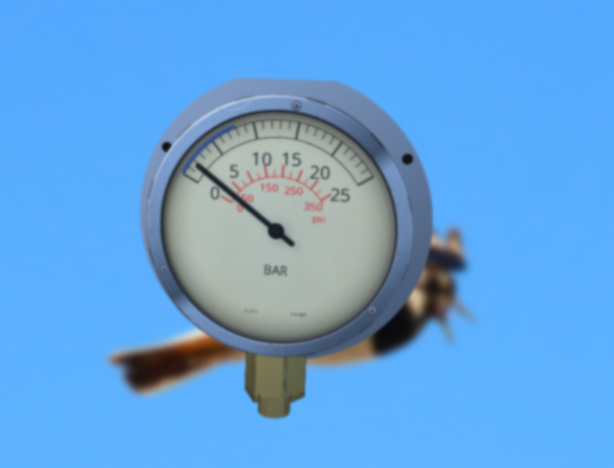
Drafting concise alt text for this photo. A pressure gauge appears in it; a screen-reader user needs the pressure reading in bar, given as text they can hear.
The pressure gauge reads 2 bar
